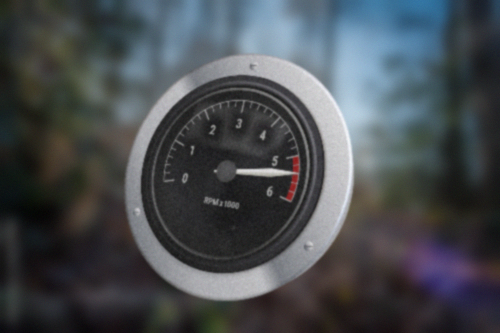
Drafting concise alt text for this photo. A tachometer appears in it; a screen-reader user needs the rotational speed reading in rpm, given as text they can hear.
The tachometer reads 5400 rpm
